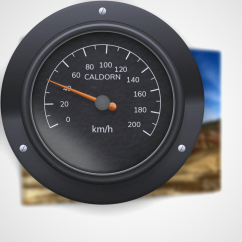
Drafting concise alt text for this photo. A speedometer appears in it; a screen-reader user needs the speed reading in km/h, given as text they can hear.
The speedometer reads 40 km/h
